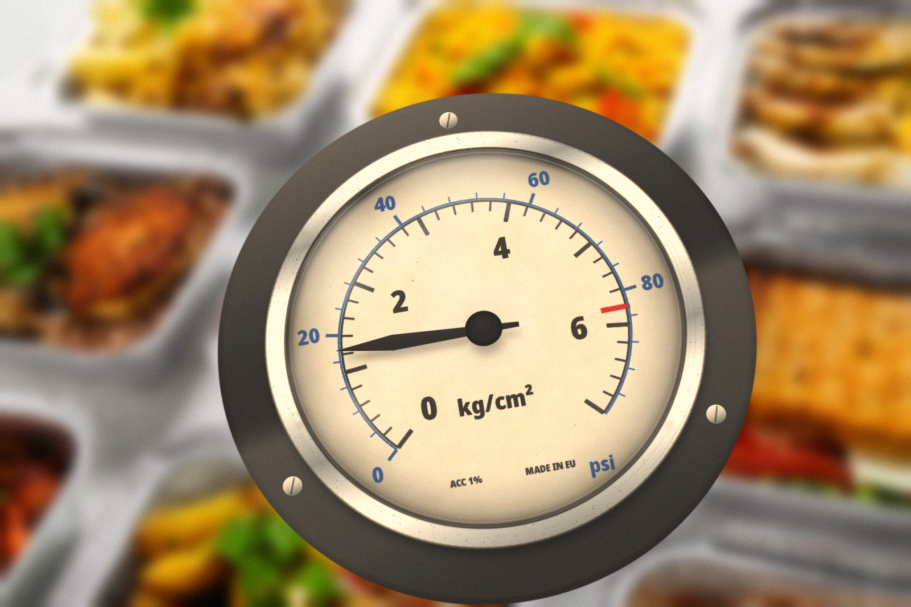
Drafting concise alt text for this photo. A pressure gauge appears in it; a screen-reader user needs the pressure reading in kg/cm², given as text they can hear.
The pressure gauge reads 1.2 kg/cm²
